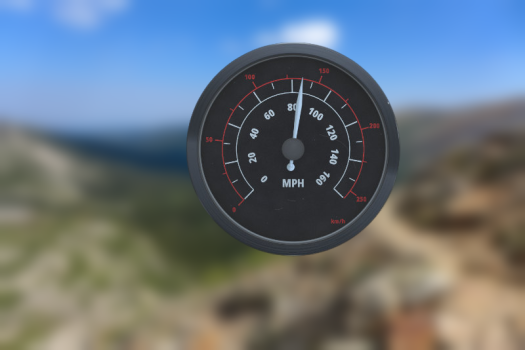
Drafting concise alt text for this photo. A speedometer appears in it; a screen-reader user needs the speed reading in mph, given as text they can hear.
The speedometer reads 85 mph
